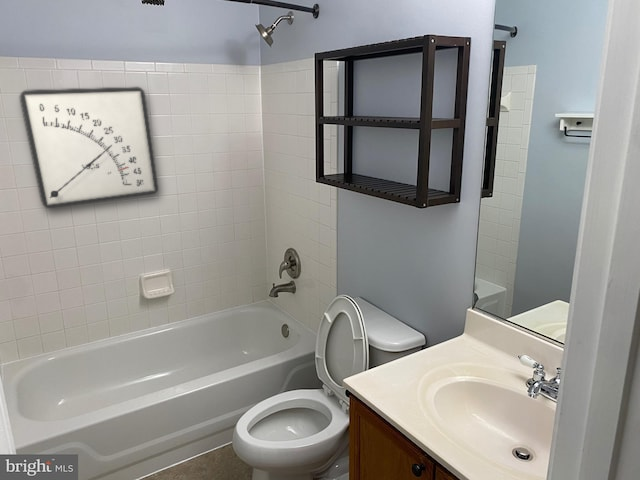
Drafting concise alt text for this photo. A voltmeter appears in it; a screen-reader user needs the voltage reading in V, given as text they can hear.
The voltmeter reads 30 V
